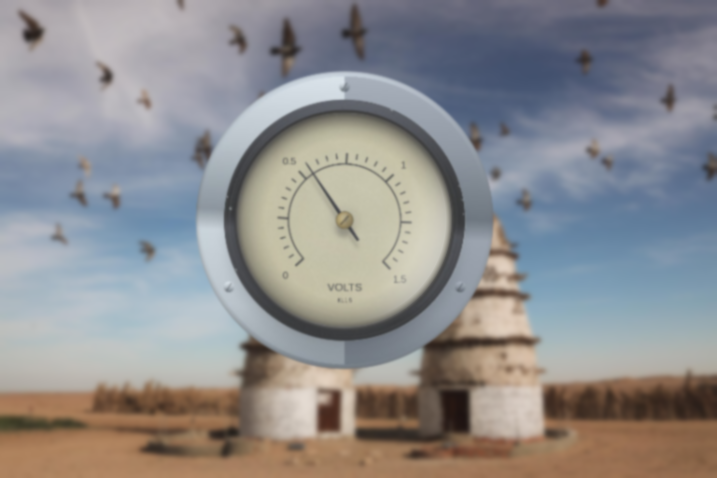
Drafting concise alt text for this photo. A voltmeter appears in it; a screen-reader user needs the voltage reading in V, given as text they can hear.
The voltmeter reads 0.55 V
